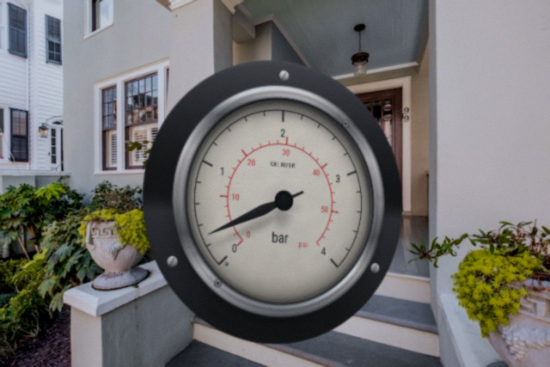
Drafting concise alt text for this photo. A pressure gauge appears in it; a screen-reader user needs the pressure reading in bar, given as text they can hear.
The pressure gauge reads 0.3 bar
